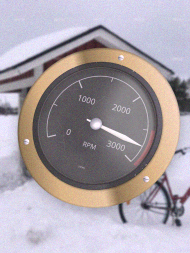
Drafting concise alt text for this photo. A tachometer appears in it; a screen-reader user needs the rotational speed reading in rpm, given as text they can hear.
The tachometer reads 2750 rpm
